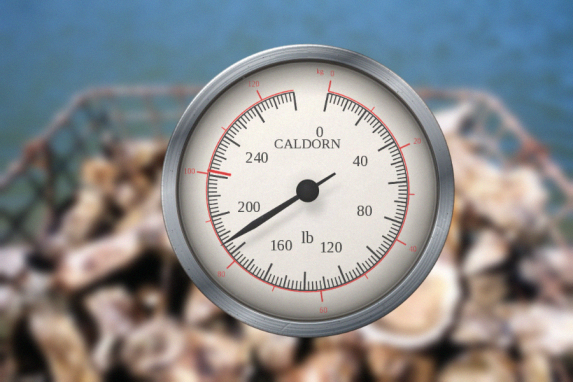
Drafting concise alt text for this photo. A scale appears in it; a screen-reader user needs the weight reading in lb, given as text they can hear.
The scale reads 186 lb
